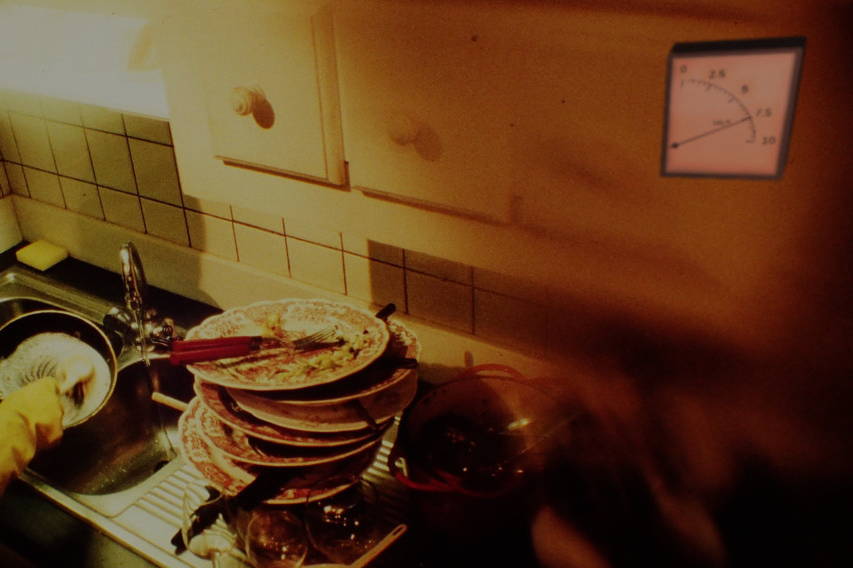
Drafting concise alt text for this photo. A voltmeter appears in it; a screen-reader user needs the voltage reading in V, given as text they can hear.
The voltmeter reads 7.5 V
